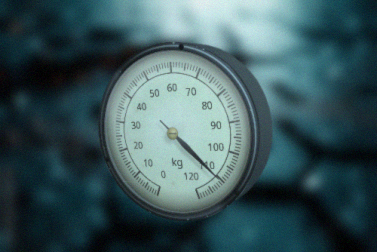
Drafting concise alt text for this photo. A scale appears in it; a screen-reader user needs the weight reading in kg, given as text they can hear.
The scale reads 110 kg
